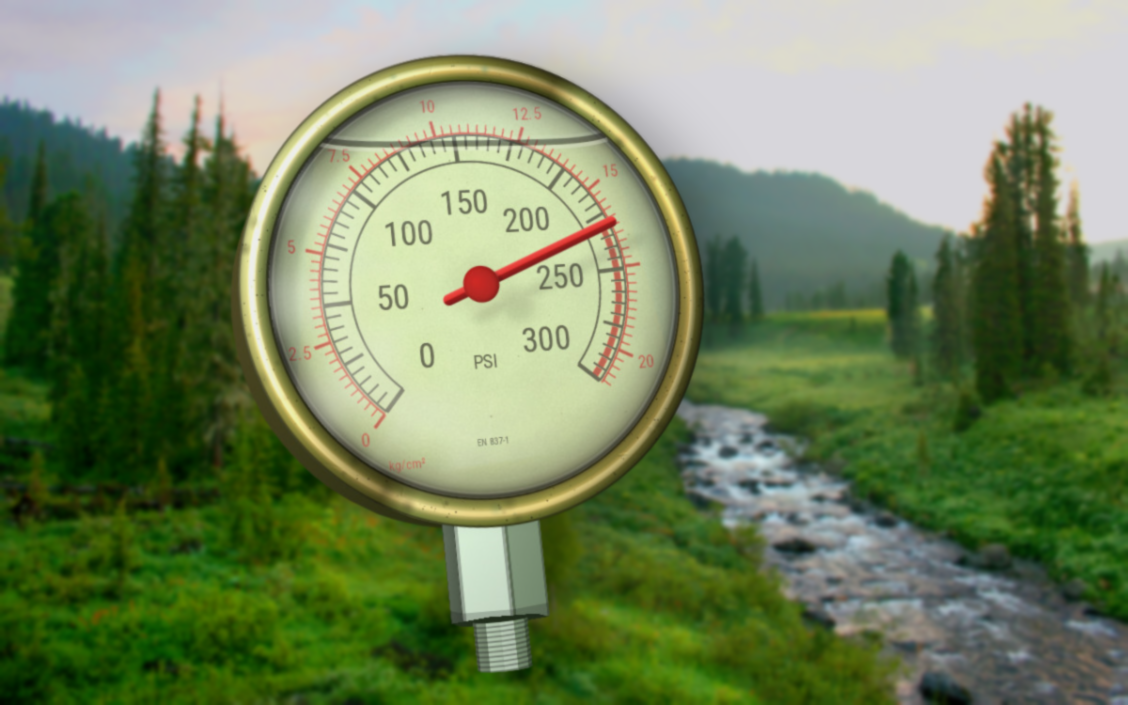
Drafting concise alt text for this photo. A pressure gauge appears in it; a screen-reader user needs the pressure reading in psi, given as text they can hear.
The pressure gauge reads 230 psi
